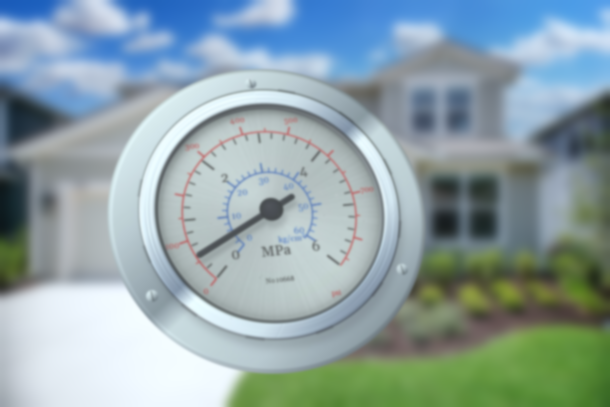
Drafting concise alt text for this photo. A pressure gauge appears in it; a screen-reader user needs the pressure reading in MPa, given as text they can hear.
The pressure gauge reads 0.4 MPa
